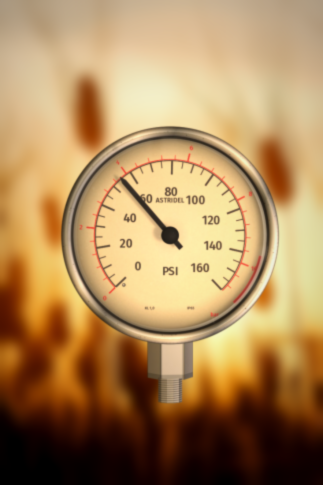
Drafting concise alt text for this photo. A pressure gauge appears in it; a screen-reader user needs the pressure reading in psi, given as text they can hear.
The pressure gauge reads 55 psi
